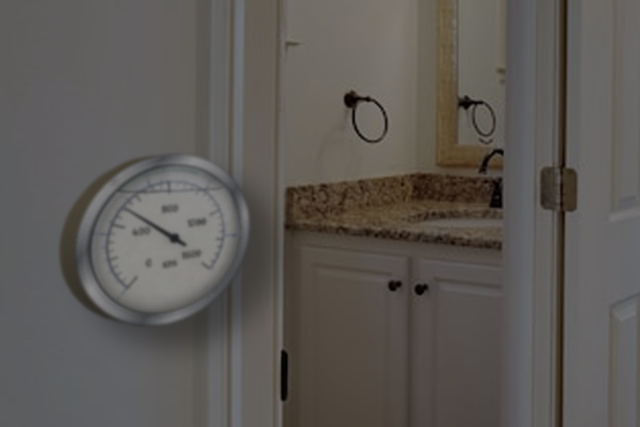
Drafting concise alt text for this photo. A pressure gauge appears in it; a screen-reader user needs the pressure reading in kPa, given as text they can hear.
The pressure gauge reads 500 kPa
